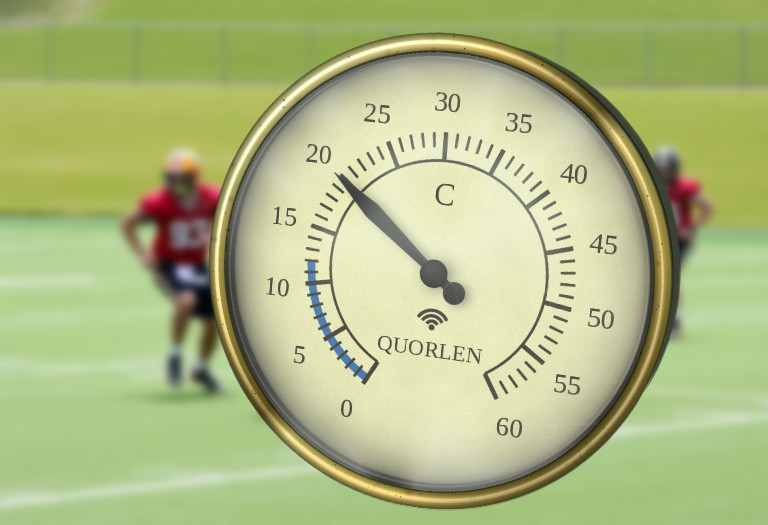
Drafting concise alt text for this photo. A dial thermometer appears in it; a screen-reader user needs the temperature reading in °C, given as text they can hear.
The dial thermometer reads 20 °C
